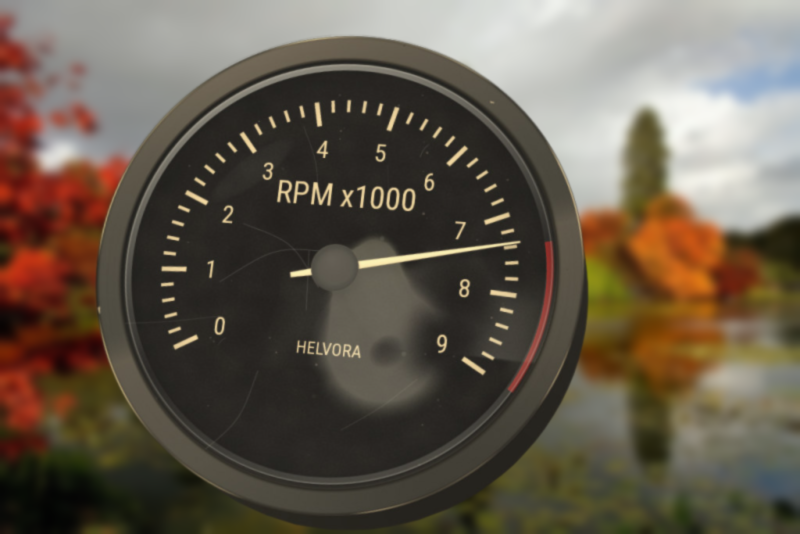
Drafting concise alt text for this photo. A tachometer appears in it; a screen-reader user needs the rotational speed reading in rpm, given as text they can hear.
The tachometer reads 7400 rpm
